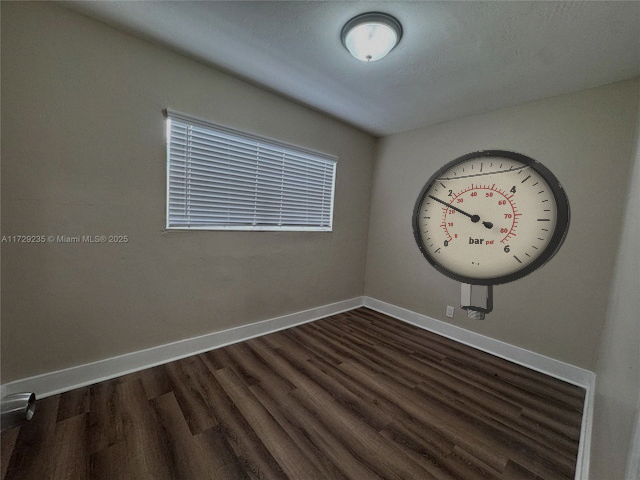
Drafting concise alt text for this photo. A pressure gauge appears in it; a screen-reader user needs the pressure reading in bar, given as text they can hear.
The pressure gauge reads 1.6 bar
